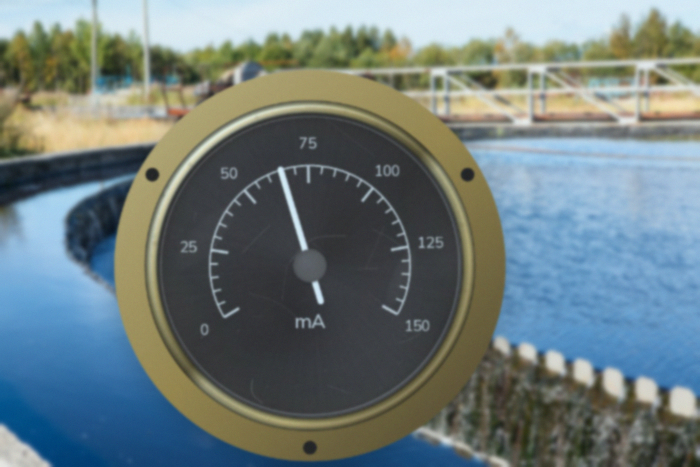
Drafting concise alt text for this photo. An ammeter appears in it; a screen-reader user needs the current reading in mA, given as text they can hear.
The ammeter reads 65 mA
